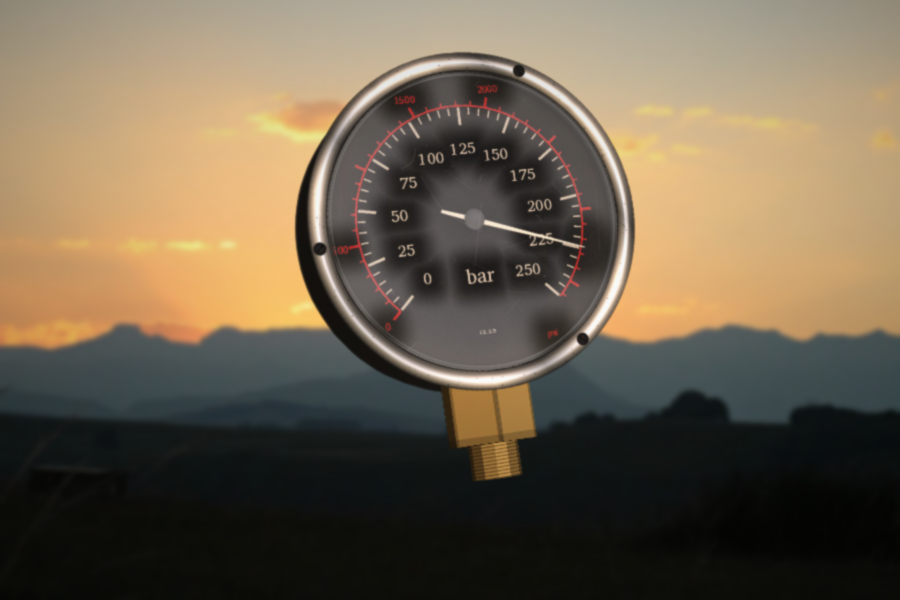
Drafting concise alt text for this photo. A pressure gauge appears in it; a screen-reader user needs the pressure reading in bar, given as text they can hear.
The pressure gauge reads 225 bar
